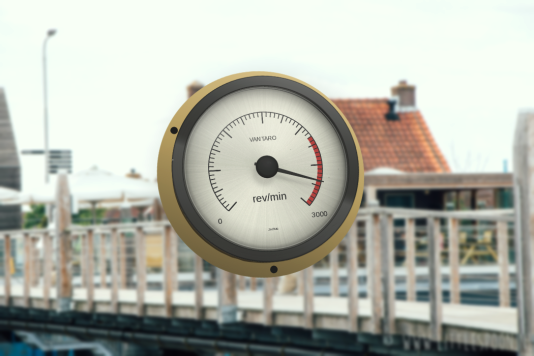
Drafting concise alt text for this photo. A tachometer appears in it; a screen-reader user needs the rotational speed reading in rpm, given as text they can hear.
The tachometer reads 2700 rpm
